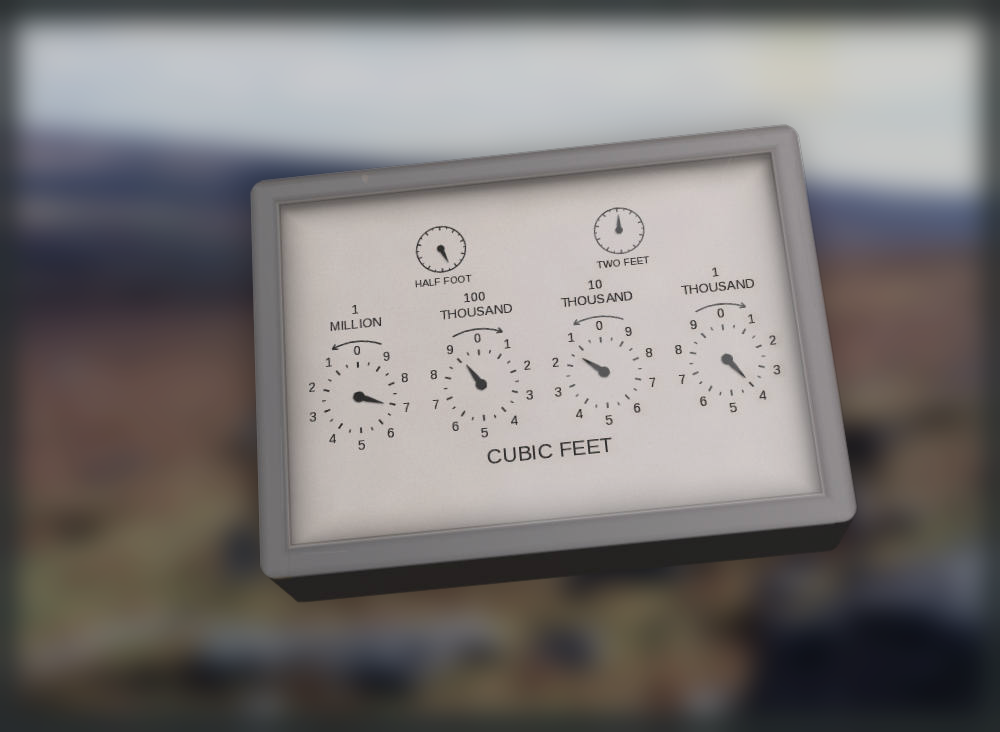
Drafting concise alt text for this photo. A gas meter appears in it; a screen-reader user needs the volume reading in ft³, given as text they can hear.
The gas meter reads 691400 ft³
